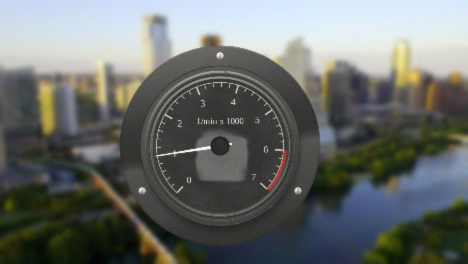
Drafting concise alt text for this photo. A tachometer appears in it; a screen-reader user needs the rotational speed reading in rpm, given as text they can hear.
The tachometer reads 1000 rpm
